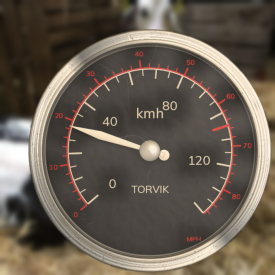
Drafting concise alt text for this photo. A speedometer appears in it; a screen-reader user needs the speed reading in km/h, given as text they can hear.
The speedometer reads 30 km/h
